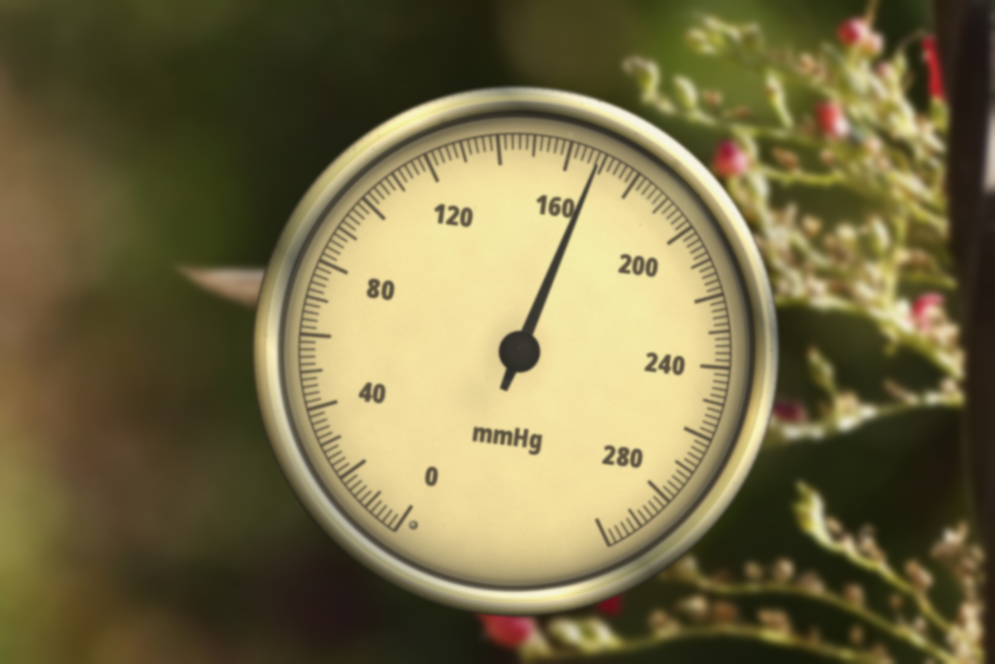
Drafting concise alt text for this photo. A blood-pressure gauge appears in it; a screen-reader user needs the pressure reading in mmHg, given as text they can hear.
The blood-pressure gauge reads 168 mmHg
